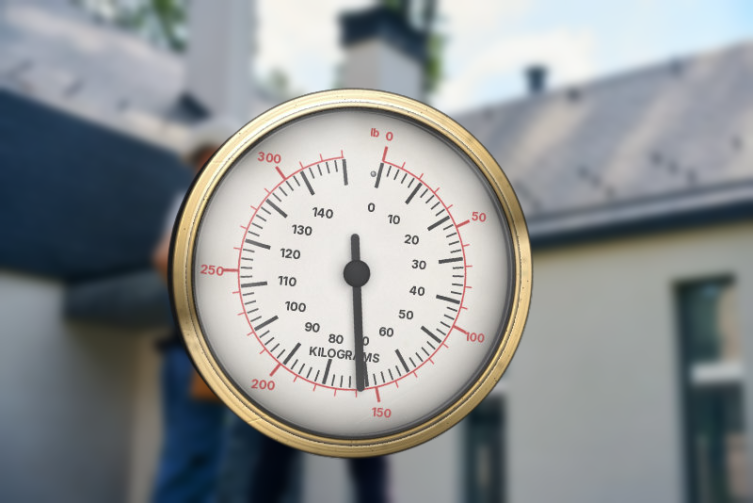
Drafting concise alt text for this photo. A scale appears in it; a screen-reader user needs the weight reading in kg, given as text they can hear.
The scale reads 72 kg
